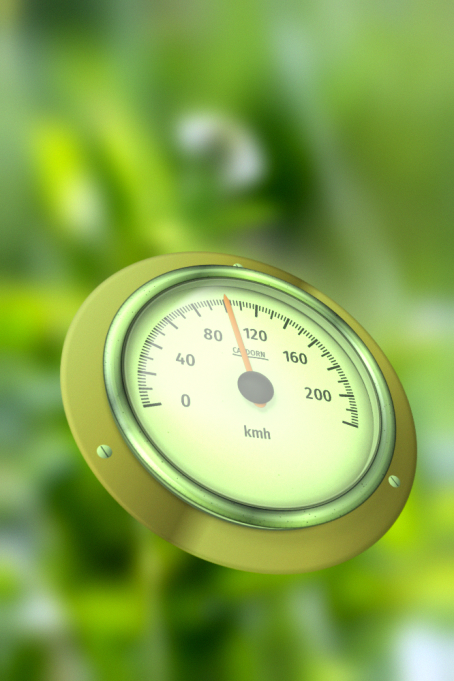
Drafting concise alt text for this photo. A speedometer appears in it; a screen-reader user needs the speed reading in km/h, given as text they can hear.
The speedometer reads 100 km/h
